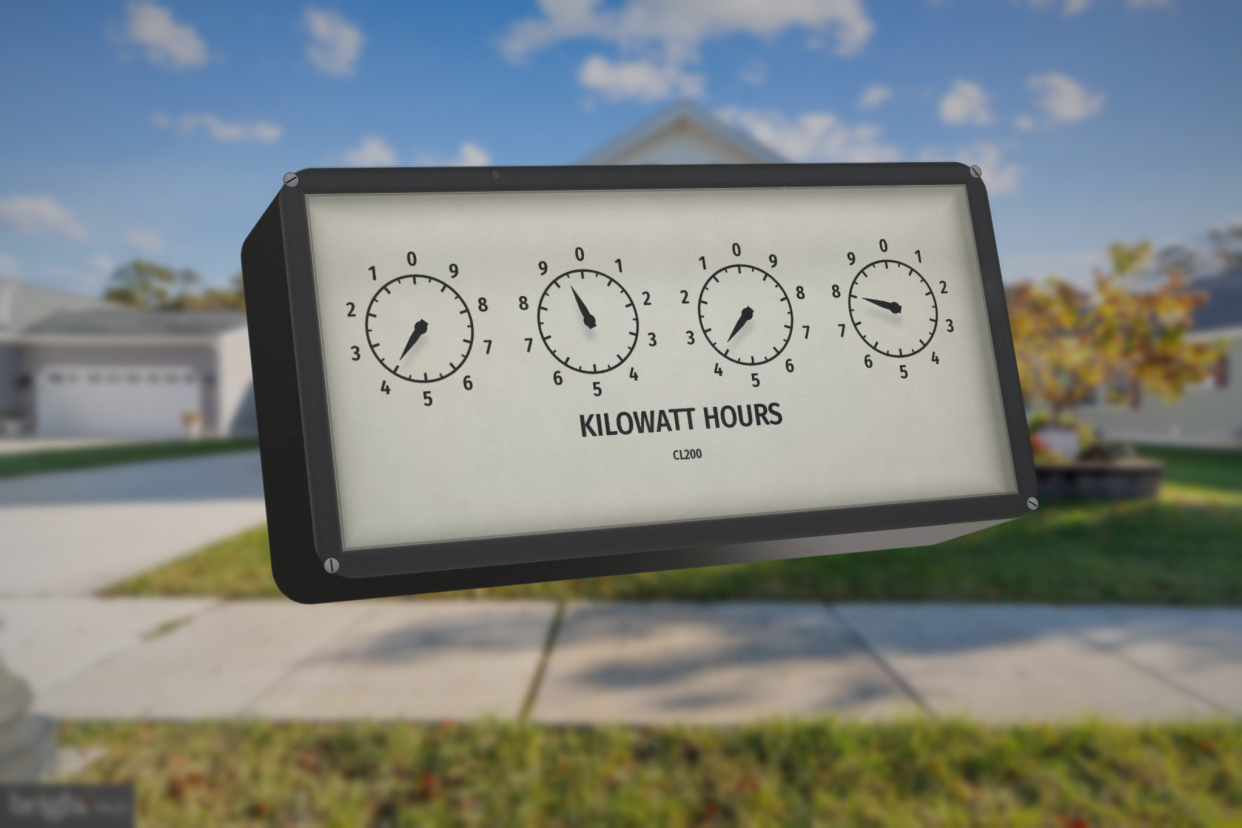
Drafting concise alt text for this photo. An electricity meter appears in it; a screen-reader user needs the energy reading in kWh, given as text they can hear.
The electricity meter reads 3938 kWh
